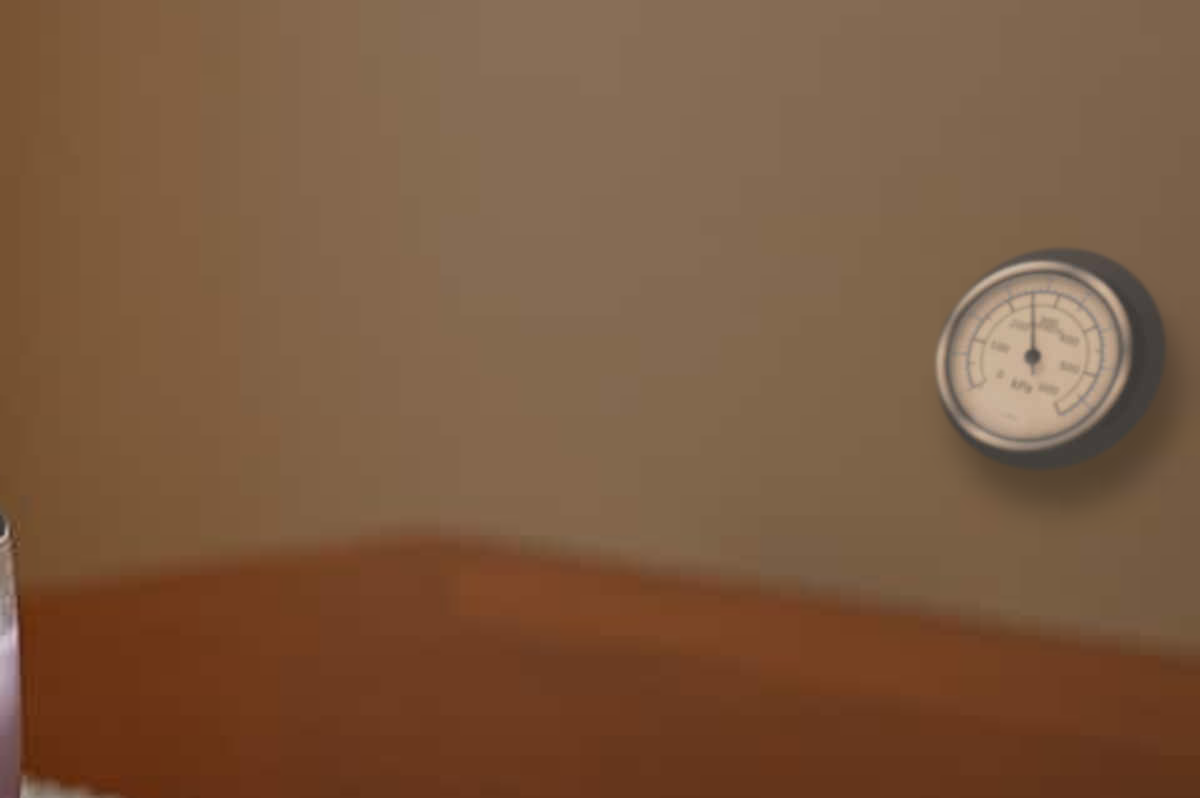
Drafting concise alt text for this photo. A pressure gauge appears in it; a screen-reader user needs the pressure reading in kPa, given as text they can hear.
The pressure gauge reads 250 kPa
